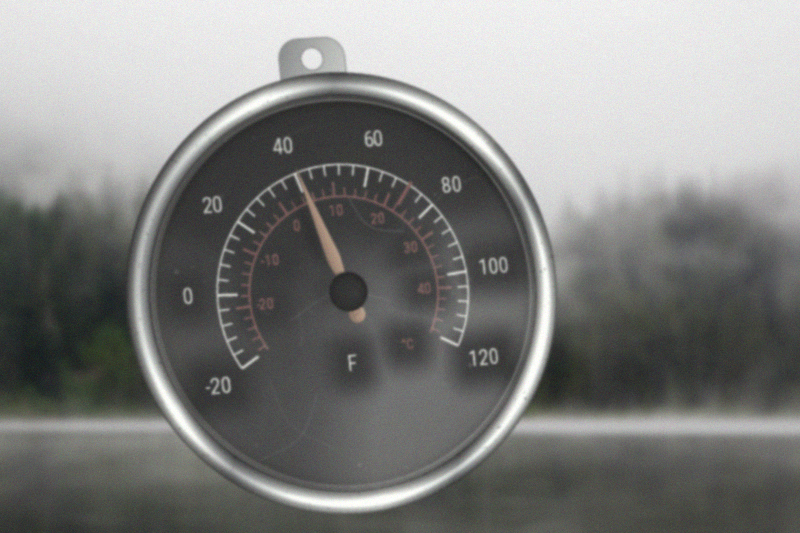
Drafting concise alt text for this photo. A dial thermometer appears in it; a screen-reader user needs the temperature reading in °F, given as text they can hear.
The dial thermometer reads 40 °F
